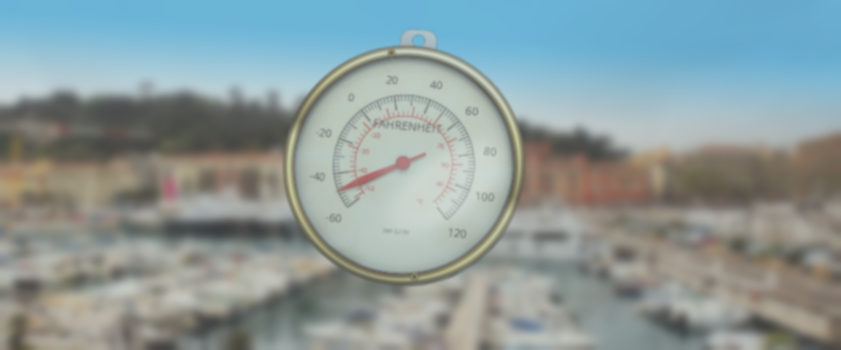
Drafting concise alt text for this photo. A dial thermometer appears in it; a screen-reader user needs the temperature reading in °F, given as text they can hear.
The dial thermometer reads -50 °F
